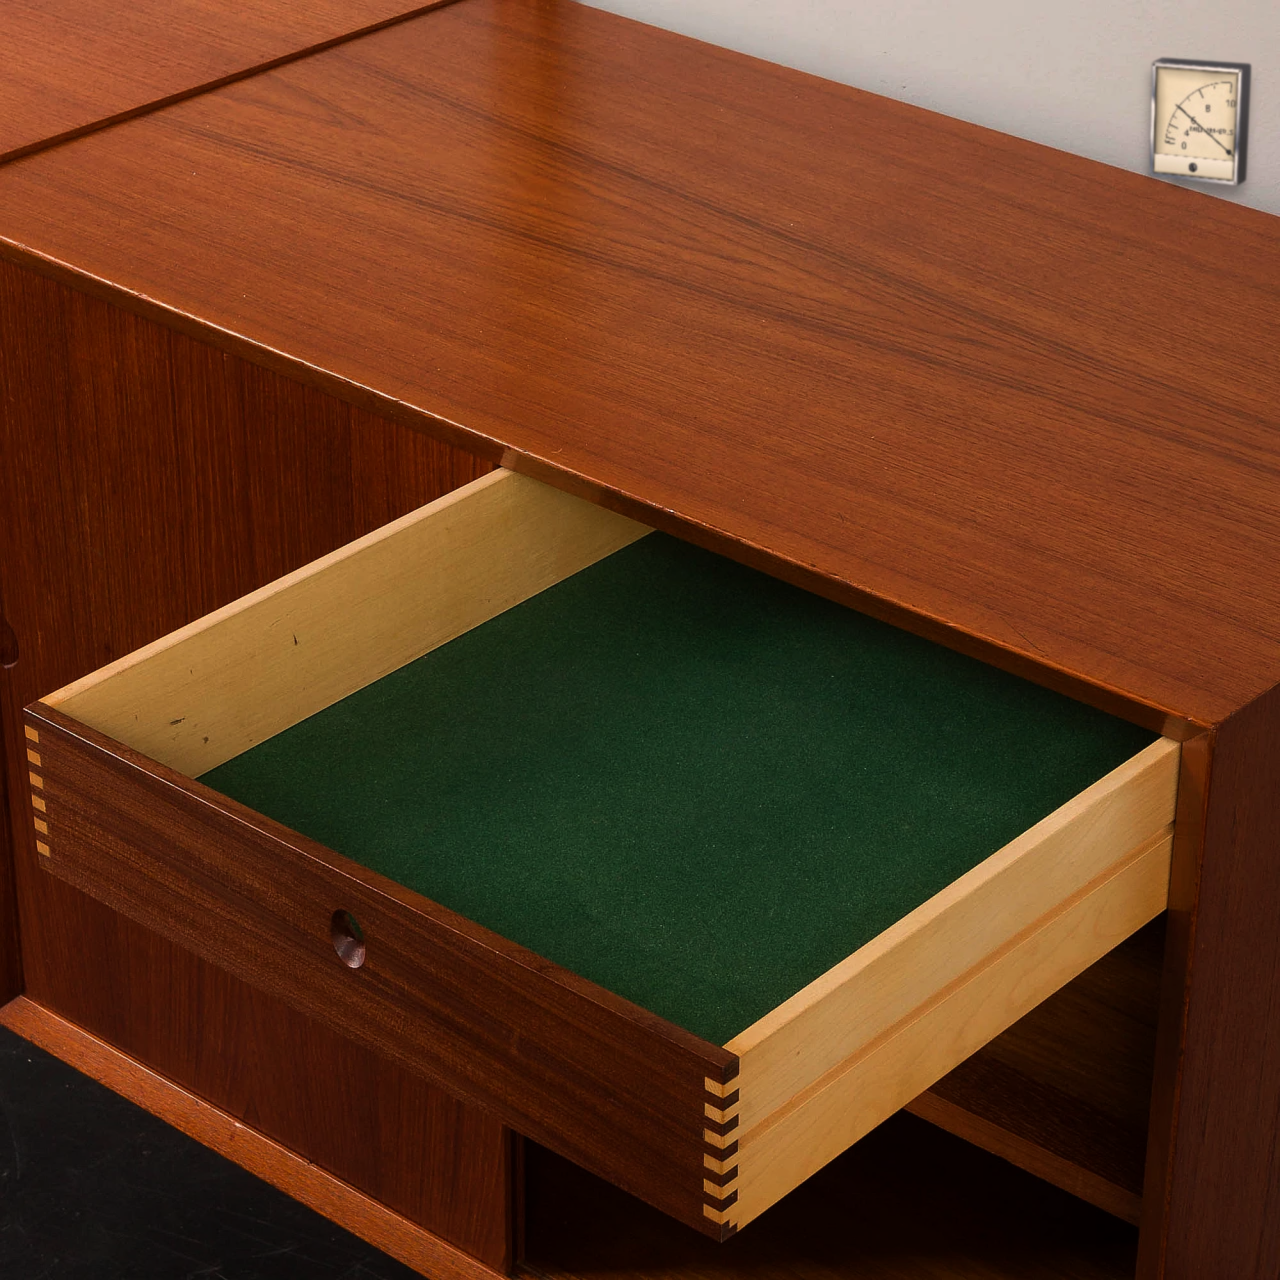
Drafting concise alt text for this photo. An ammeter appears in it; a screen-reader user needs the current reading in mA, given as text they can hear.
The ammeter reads 6 mA
